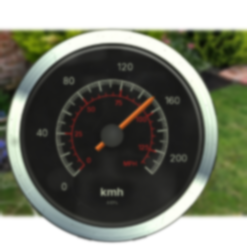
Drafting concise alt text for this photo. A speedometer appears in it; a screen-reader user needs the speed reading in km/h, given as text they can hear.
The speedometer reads 150 km/h
